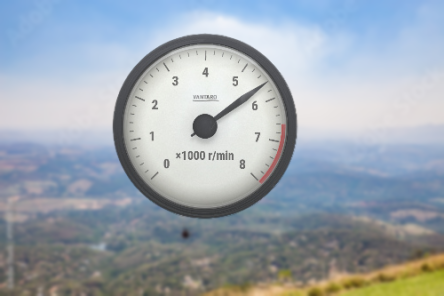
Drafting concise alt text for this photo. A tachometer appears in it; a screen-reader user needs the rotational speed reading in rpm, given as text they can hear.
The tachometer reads 5600 rpm
